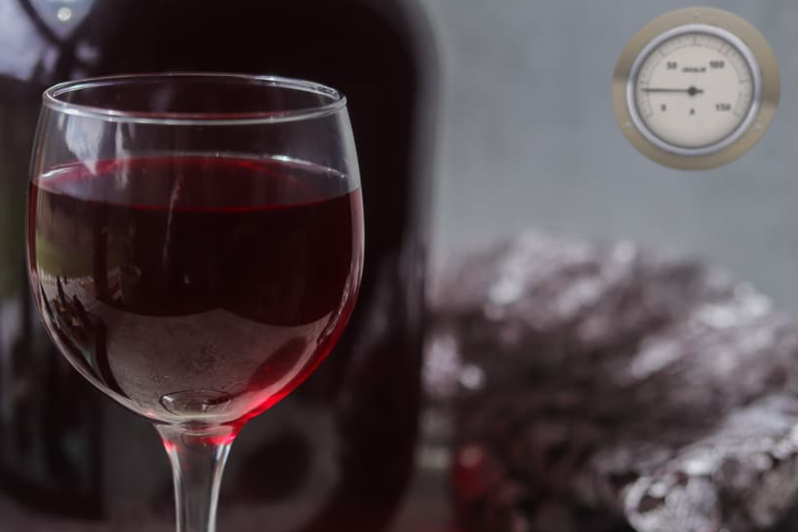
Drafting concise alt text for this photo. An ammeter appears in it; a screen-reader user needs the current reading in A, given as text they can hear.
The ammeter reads 20 A
